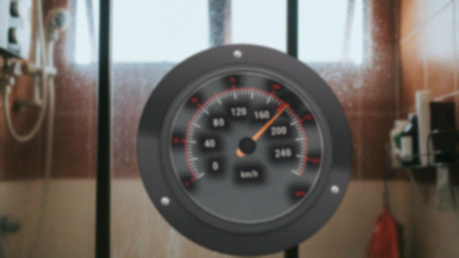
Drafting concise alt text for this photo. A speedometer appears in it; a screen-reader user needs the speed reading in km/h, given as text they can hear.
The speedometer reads 180 km/h
